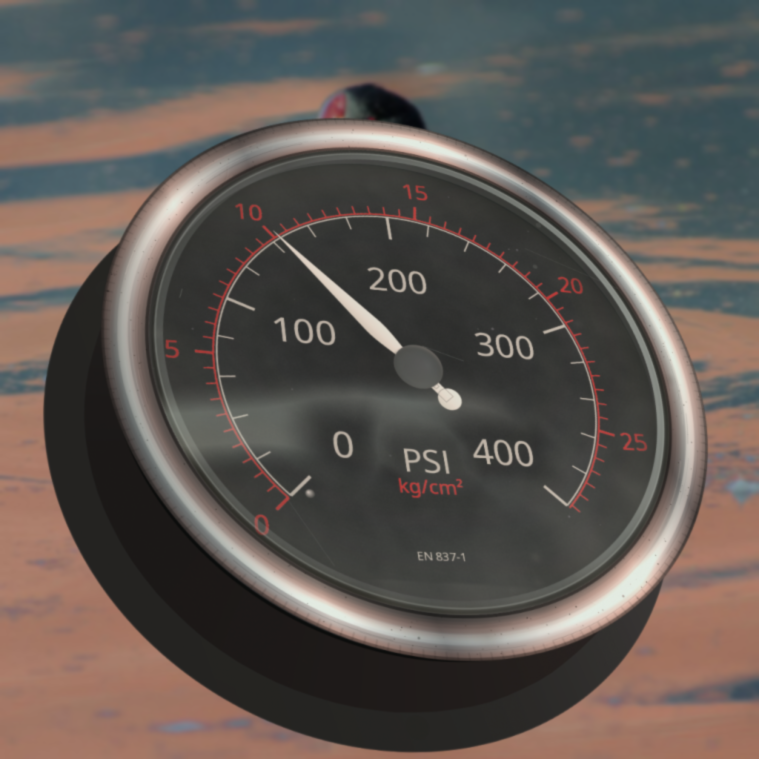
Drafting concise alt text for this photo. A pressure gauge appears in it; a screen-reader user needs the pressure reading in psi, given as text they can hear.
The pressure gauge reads 140 psi
